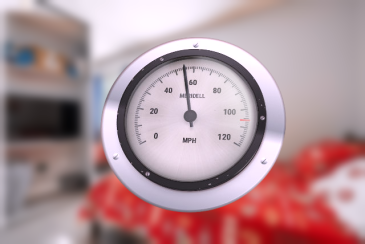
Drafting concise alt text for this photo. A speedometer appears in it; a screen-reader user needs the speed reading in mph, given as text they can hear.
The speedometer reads 55 mph
